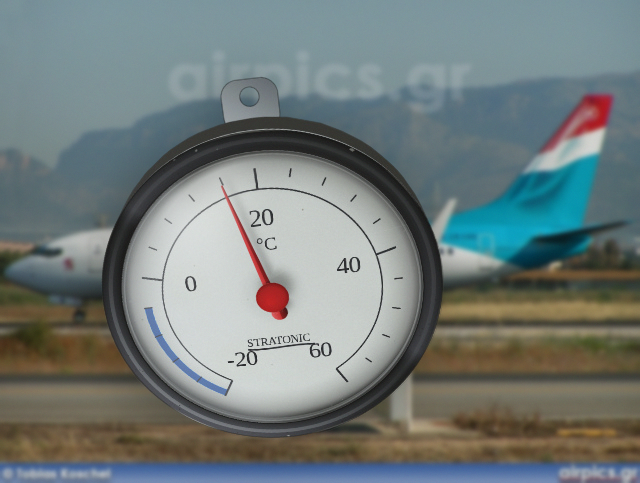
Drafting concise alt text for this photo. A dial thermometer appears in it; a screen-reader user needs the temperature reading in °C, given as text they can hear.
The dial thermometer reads 16 °C
